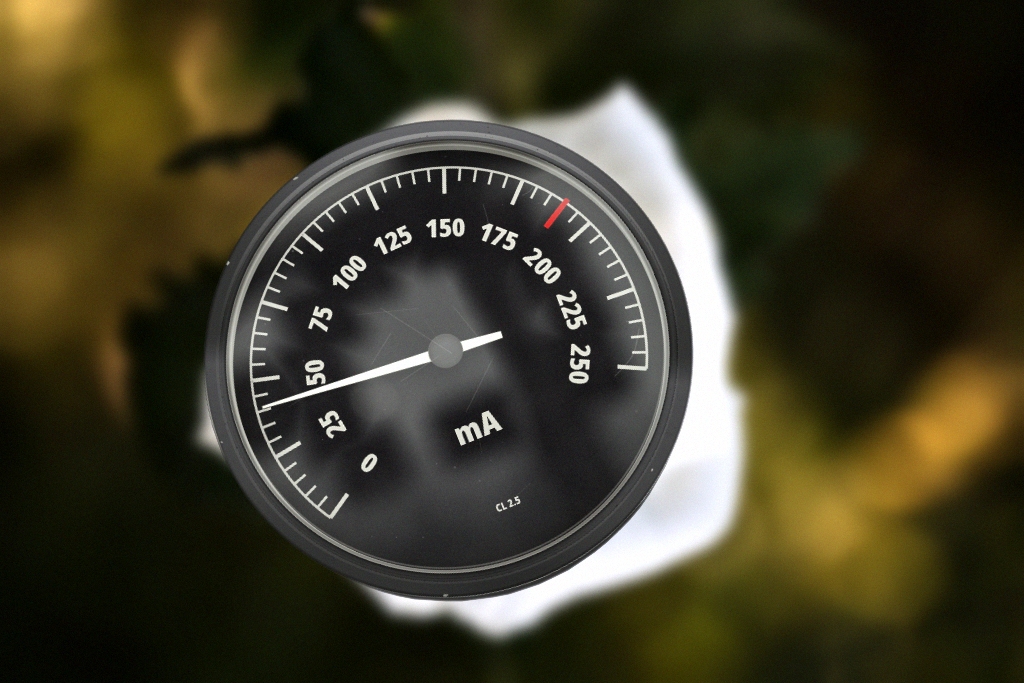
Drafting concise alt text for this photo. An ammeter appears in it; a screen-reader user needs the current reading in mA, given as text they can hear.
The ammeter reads 40 mA
